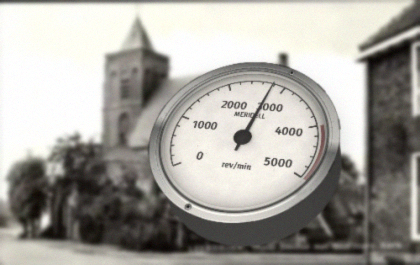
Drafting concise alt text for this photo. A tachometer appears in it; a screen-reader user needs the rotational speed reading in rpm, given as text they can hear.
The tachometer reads 2800 rpm
